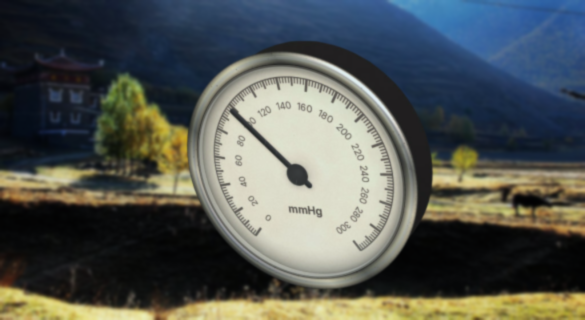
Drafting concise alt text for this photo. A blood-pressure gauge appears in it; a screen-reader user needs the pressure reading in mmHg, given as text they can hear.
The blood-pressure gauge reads 100 mmHg
